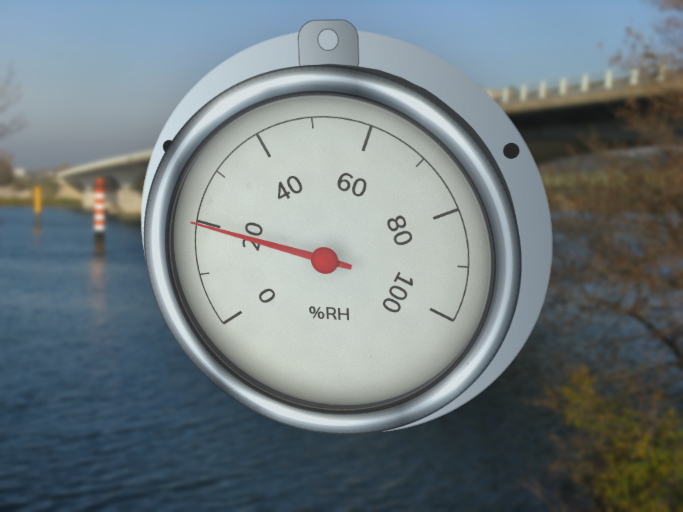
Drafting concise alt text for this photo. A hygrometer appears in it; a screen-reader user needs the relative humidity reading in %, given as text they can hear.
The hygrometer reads 20 %
